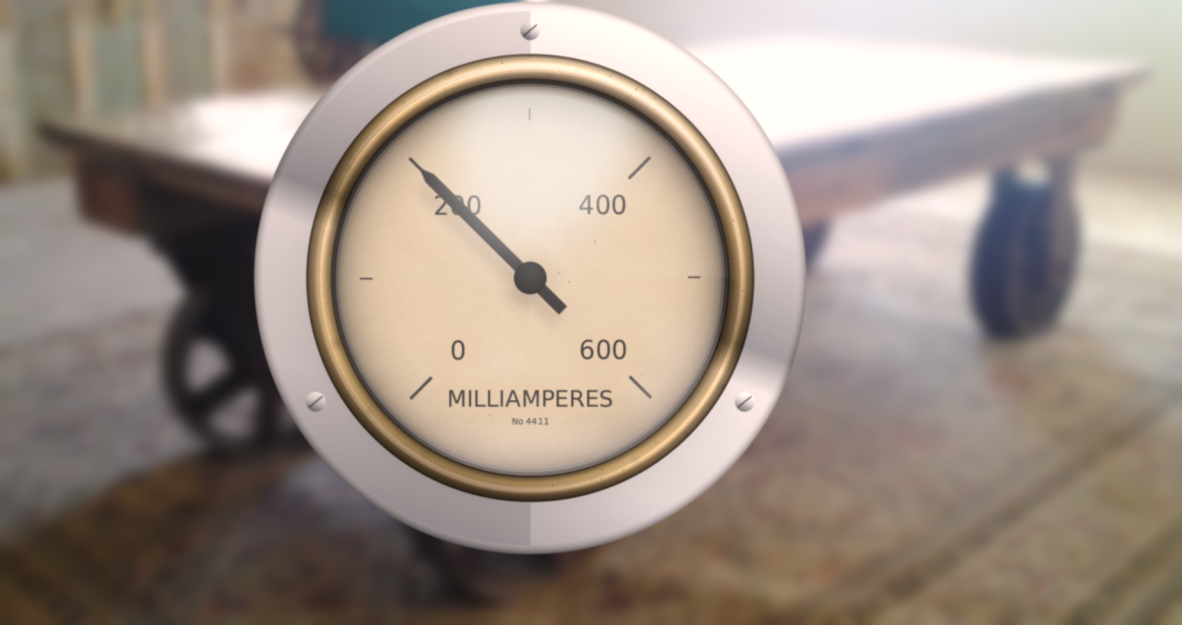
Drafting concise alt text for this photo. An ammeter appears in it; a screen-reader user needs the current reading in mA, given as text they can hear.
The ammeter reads 200 mA
